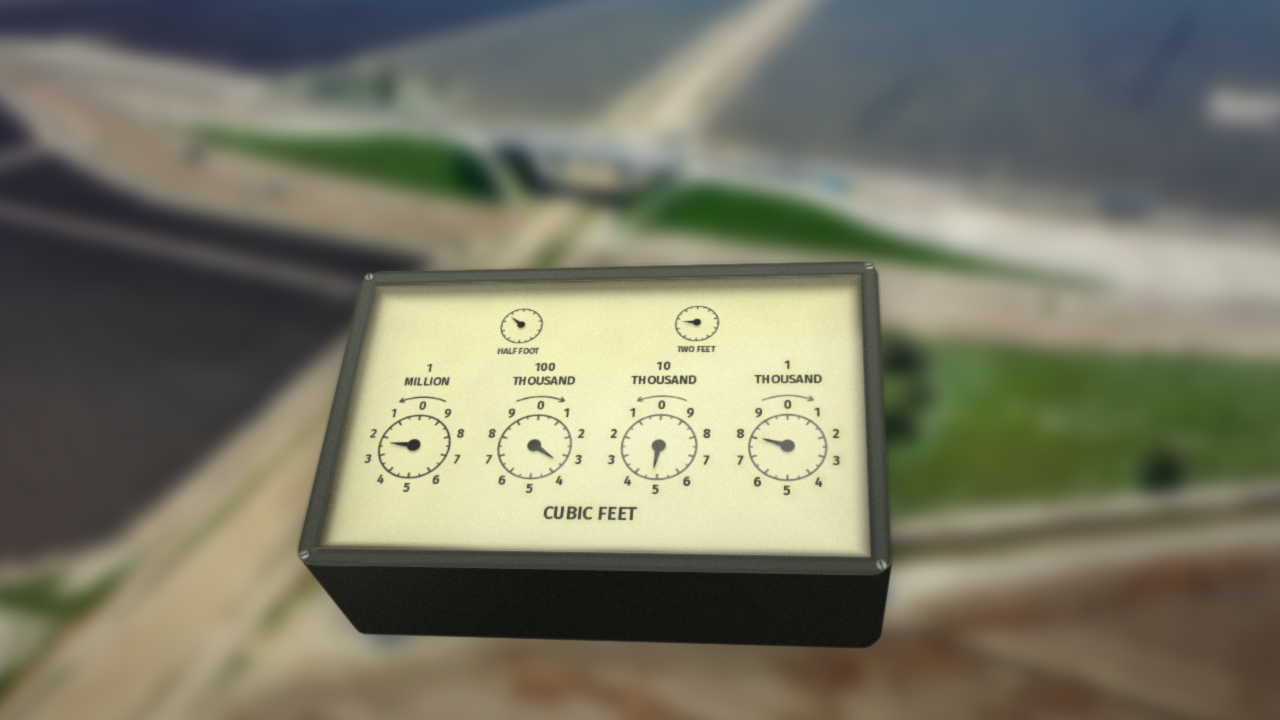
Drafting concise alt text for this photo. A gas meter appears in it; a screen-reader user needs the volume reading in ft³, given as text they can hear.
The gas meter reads 234800 ft³
